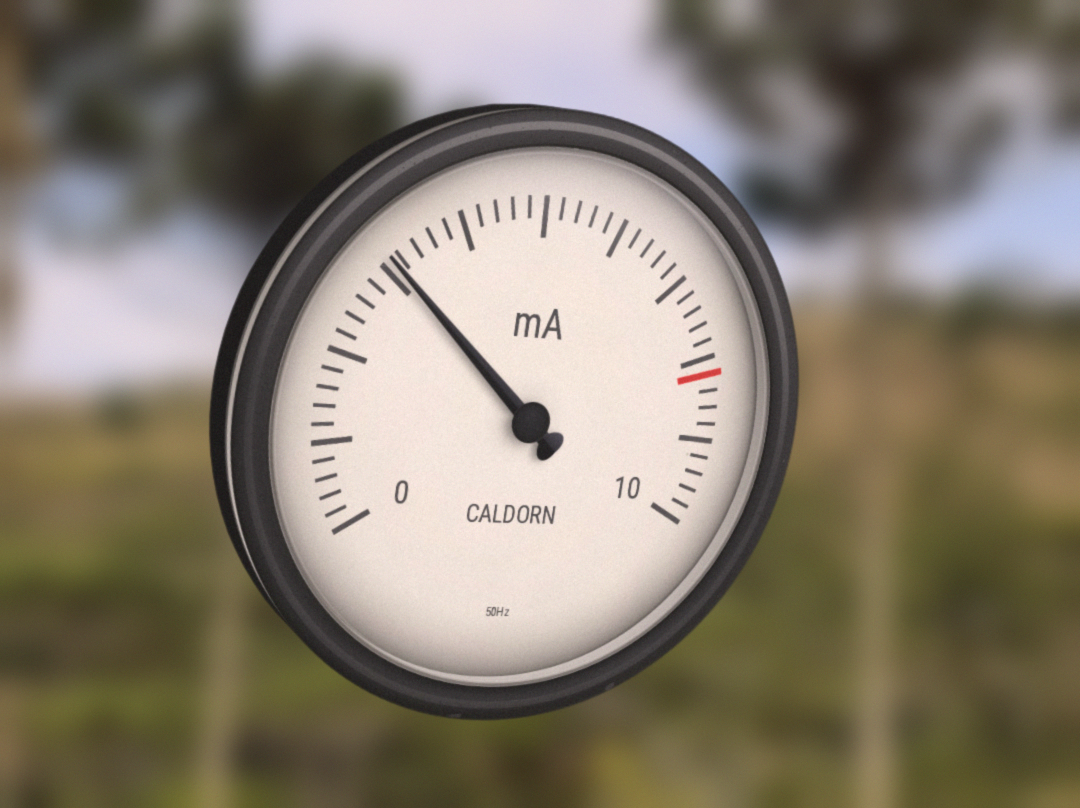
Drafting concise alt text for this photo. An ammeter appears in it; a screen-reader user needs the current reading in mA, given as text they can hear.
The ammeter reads 3.1 mA
